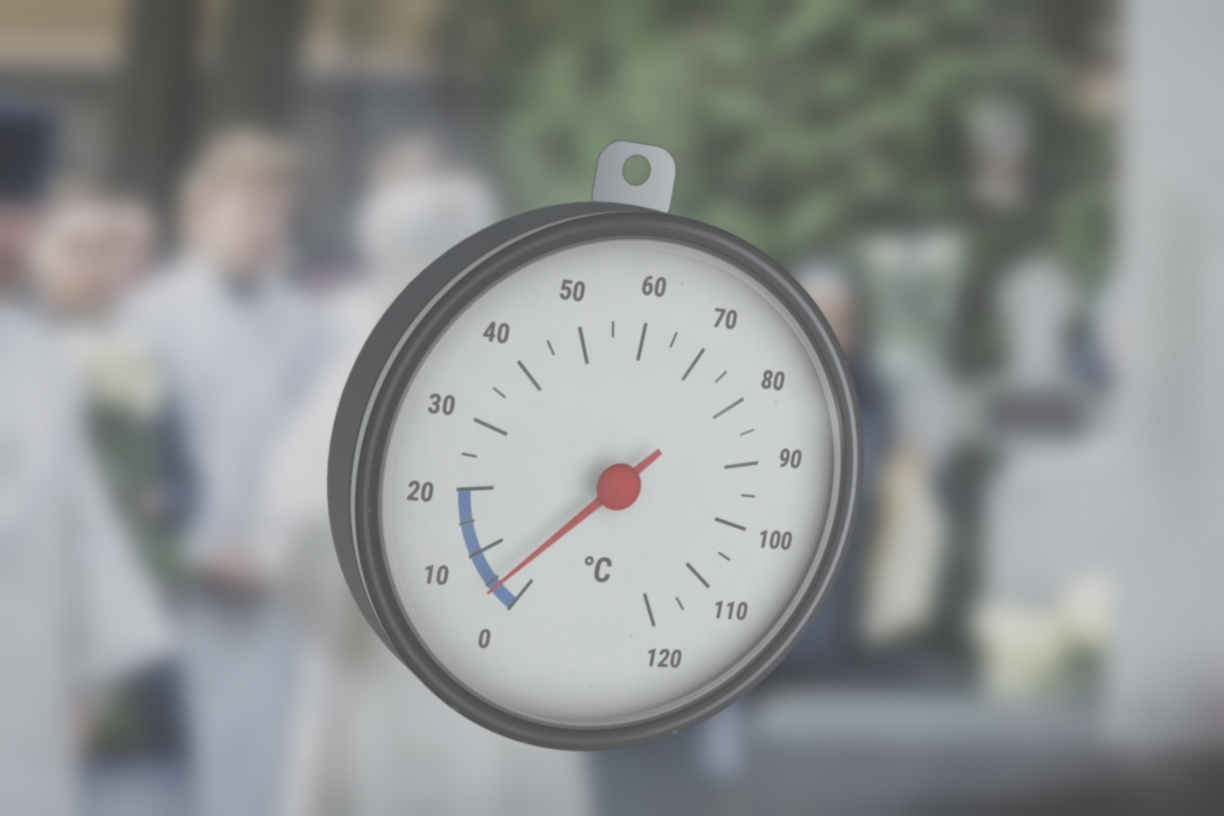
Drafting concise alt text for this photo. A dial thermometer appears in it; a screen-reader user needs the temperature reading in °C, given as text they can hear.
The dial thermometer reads 5 °C
